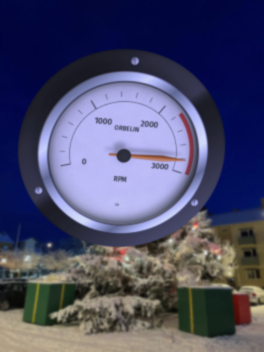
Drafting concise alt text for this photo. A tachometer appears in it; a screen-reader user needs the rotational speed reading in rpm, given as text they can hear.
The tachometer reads 2800 rpm
